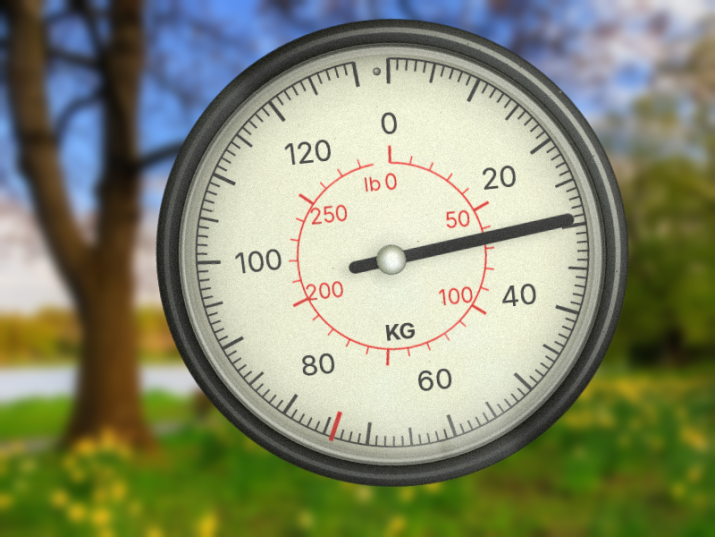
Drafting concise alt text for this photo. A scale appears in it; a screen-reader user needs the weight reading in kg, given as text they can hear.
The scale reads 29 kg
